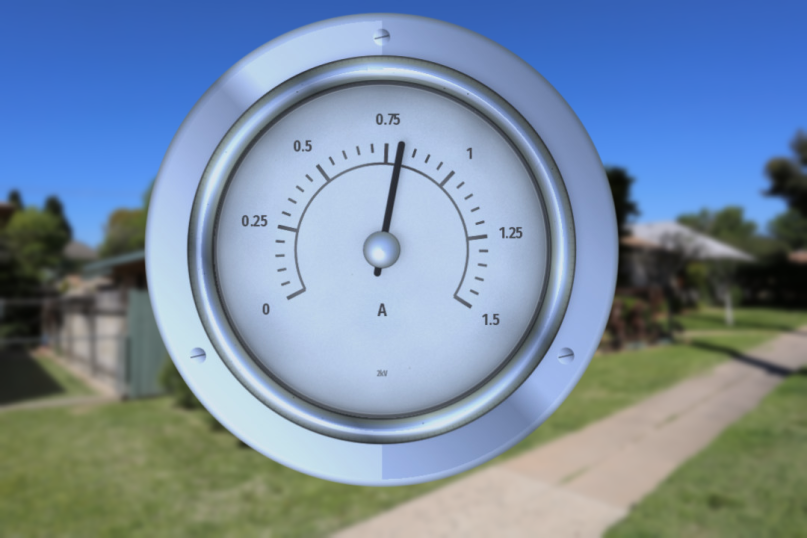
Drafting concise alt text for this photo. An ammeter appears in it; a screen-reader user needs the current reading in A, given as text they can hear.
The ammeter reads 0.8 A
